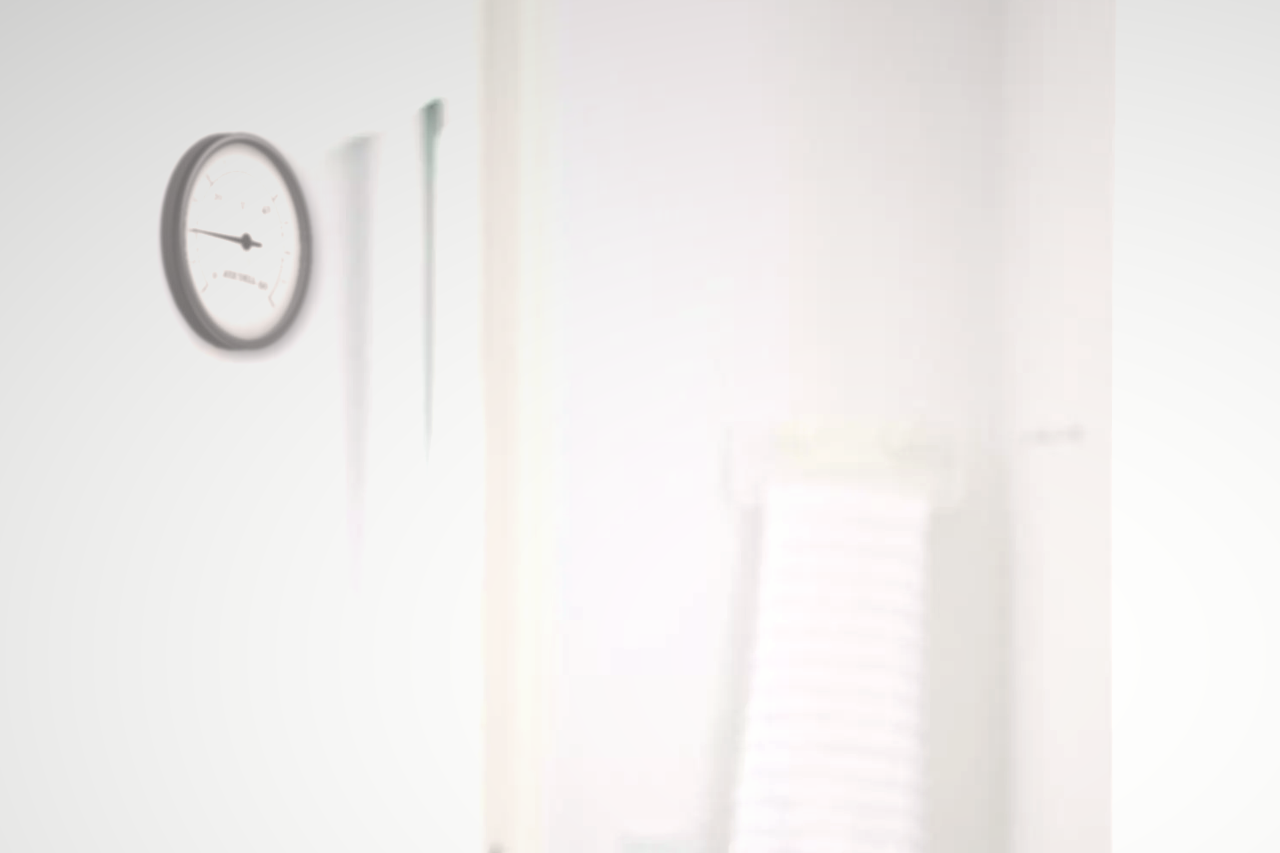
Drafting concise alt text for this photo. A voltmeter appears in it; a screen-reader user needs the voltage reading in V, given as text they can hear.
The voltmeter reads 10 V
